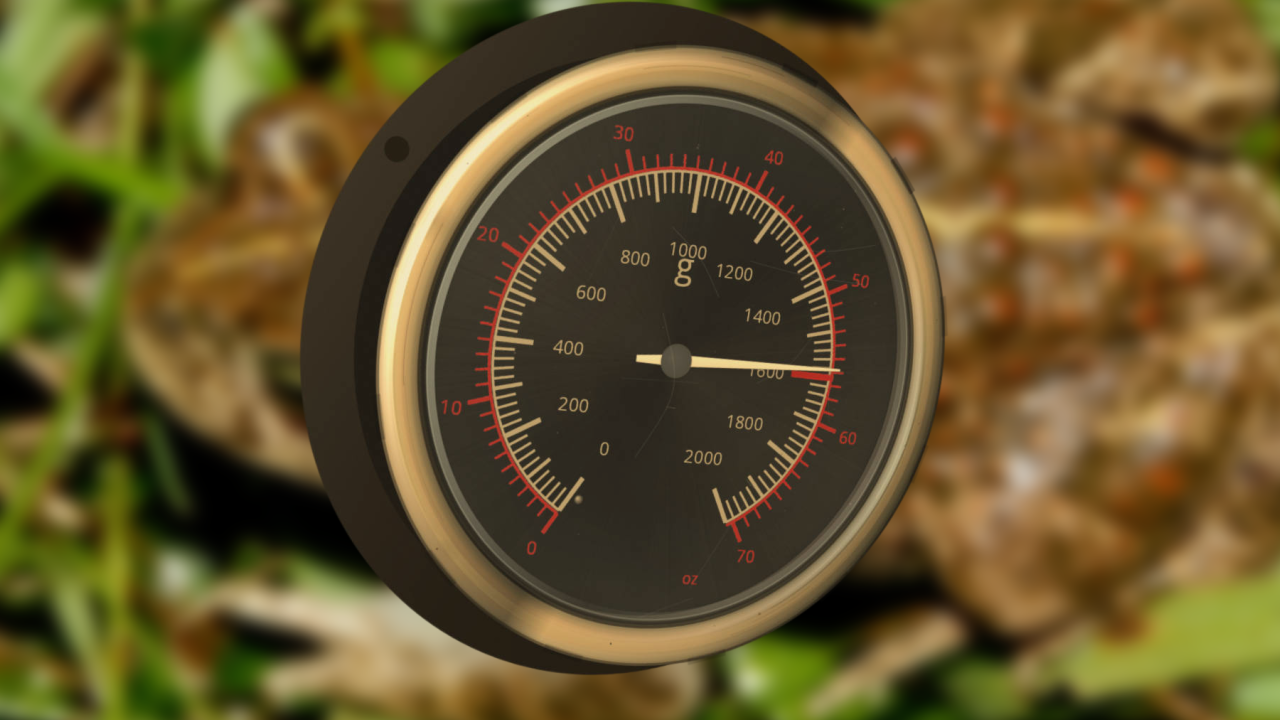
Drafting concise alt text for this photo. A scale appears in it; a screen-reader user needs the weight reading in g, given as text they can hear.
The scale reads 1580 g
